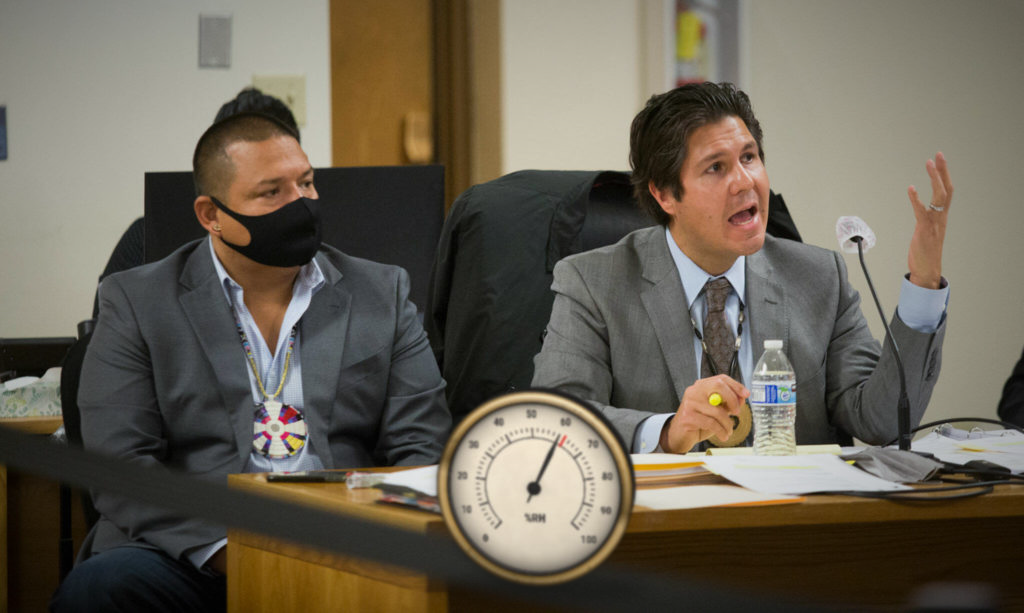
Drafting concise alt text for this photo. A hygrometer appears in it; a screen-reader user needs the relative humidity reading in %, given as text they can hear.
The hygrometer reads 60 %
